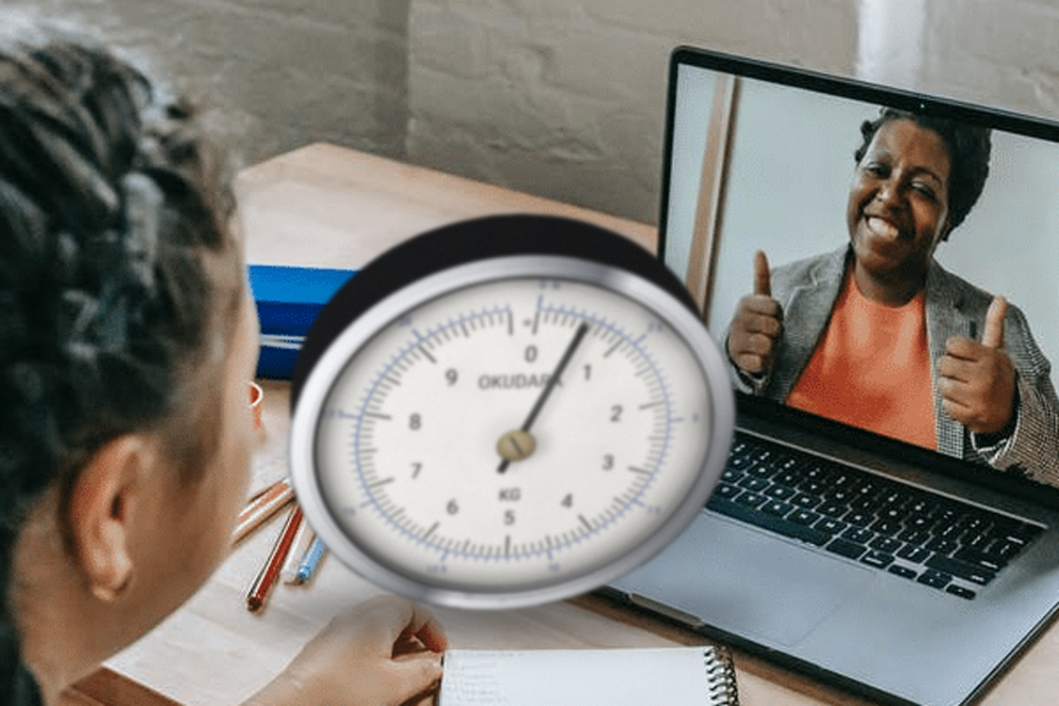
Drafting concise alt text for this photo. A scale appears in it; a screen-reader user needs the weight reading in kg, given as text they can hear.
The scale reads 0.5 kg
